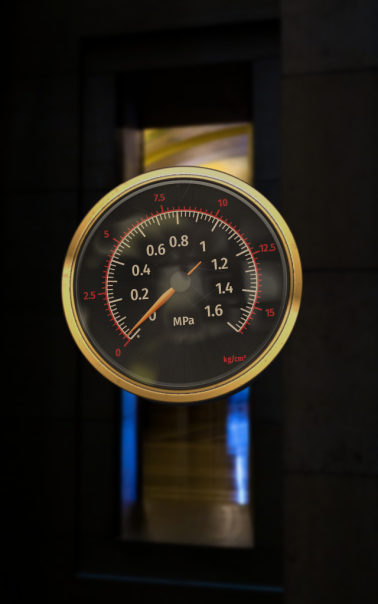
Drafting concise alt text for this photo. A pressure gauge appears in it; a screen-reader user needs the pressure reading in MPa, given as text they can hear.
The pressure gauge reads 0.02 MPa
